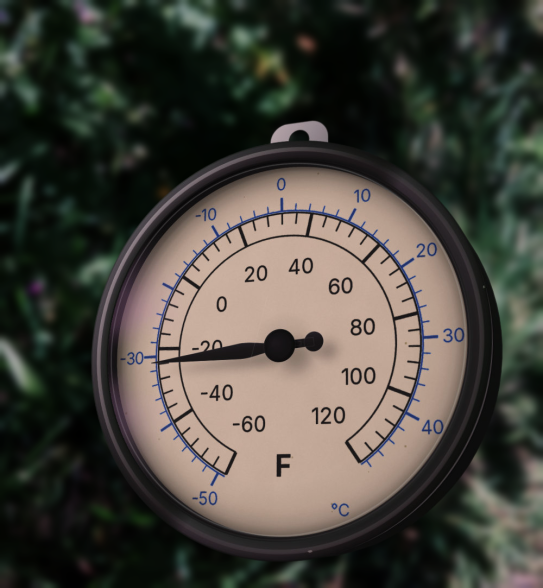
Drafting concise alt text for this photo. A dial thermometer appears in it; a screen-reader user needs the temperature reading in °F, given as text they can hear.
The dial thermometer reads -24 °F
